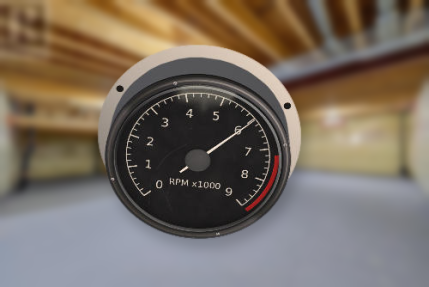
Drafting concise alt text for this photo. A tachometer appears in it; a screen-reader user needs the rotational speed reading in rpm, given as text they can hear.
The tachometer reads 6000 rpm
